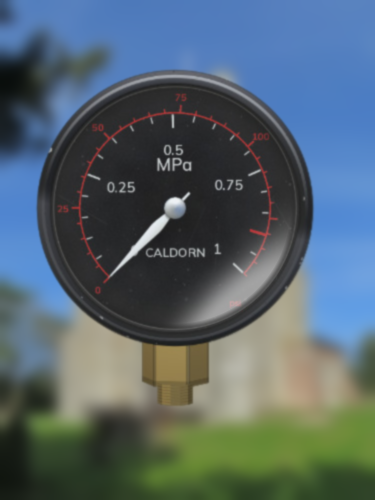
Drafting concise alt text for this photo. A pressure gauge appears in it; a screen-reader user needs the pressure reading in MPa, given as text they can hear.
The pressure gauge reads 0 MPa
